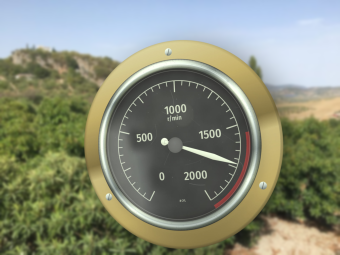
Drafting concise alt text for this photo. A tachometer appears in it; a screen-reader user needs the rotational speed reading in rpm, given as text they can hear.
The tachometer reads 1725 rpm
